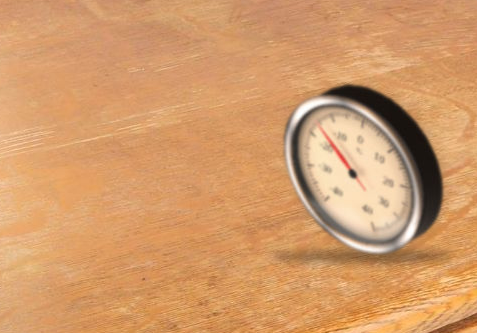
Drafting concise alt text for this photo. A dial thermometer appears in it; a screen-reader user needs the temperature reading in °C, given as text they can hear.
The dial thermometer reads -15 °C
